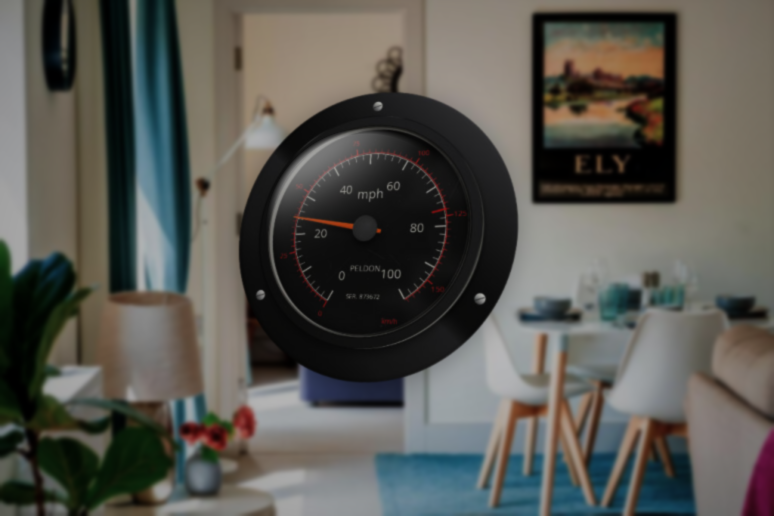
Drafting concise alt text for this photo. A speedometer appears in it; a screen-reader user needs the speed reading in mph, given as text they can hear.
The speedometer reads 24 mph
